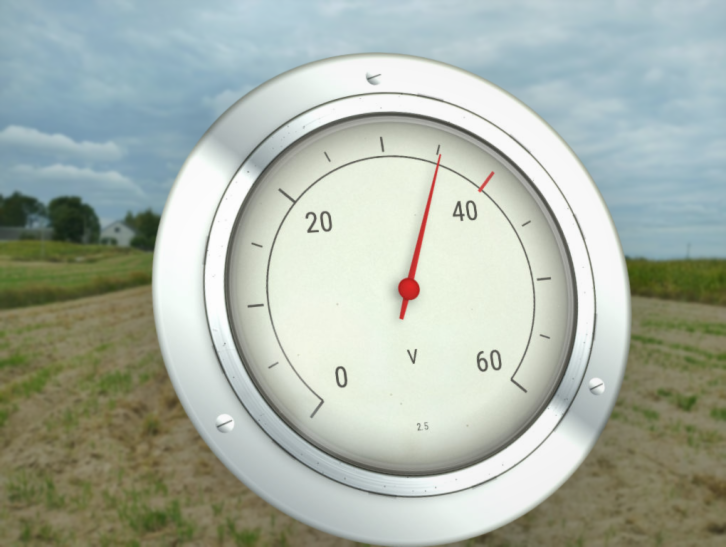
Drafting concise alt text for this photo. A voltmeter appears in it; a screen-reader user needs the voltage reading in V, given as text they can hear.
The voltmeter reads 35 V
